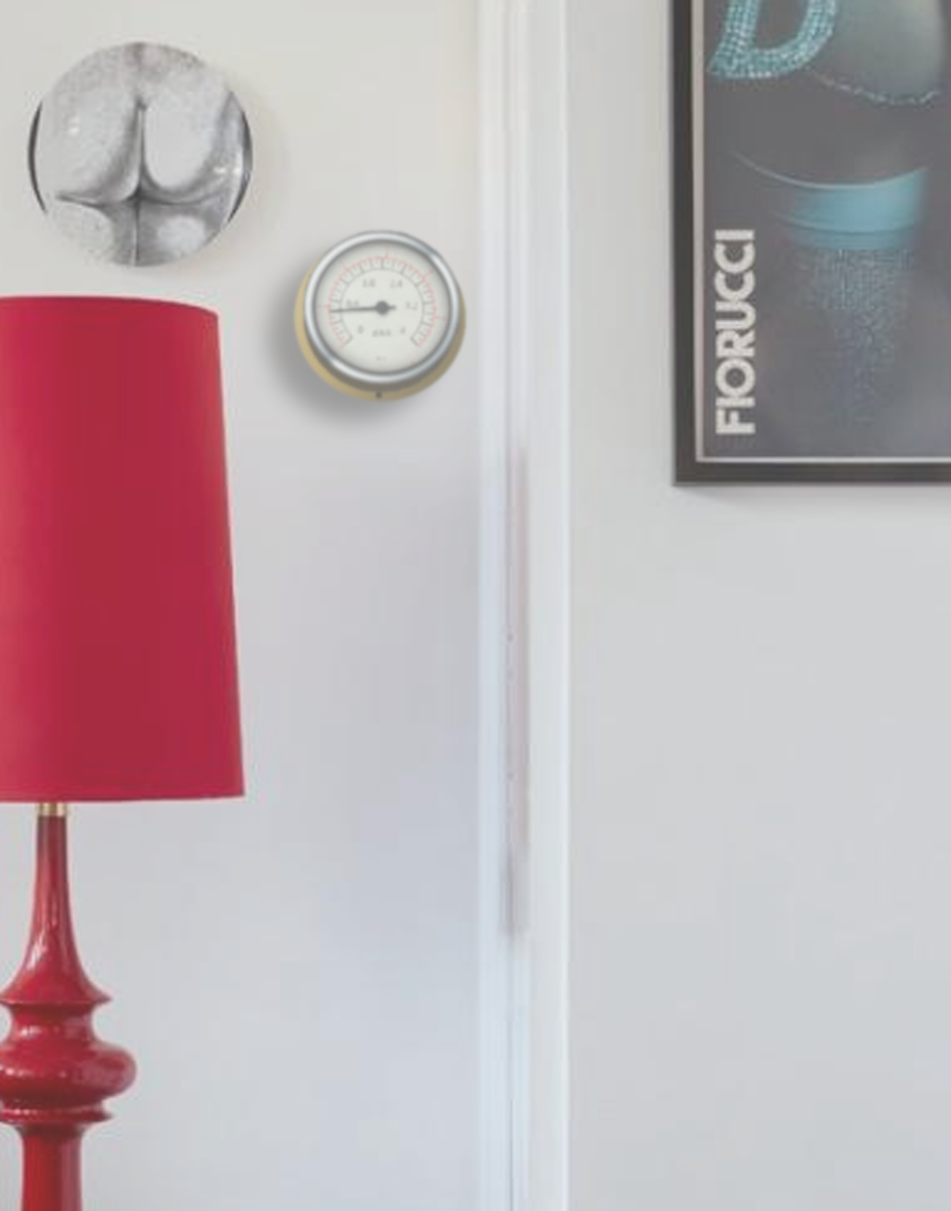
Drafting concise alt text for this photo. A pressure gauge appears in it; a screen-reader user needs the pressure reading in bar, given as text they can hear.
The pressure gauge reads 0.6 bar
